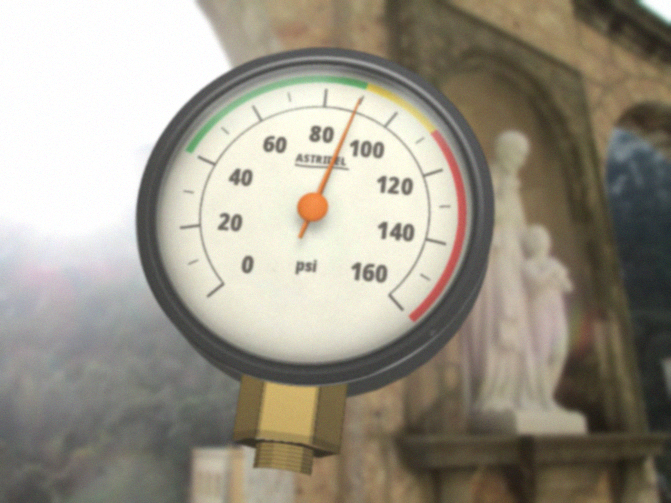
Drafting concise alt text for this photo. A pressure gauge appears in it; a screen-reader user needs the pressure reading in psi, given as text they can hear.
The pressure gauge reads 90 psi
